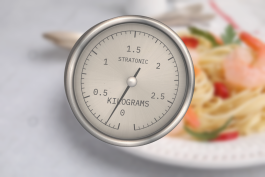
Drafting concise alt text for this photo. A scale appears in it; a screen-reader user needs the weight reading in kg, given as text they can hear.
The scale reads 0.15 kg
